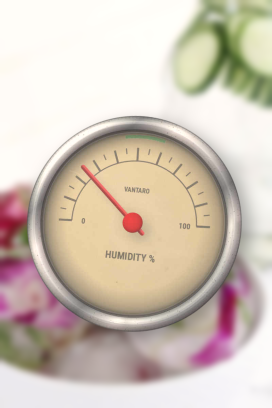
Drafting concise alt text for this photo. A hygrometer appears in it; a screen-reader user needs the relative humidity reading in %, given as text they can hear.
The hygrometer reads 25 %
